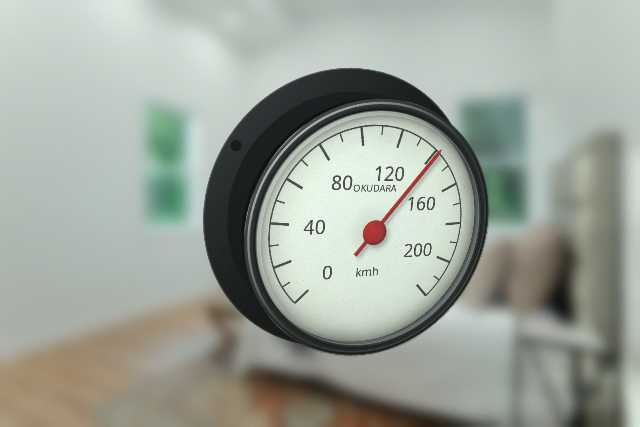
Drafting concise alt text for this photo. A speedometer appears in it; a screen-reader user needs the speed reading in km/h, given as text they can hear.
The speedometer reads 140 km/h
